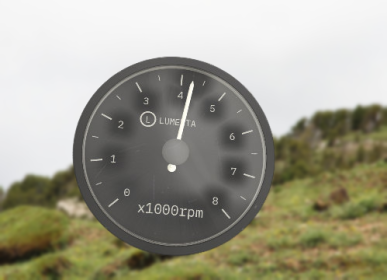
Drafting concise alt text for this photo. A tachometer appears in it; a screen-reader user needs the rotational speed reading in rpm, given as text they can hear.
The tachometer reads 4250 rpm
